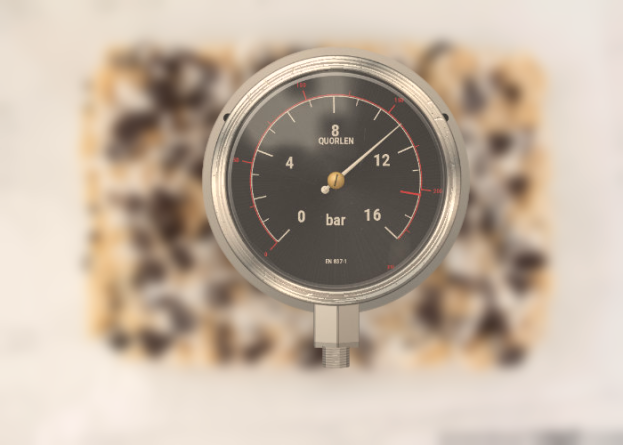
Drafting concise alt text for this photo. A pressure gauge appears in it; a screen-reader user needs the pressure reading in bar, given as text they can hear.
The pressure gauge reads 11 bar
